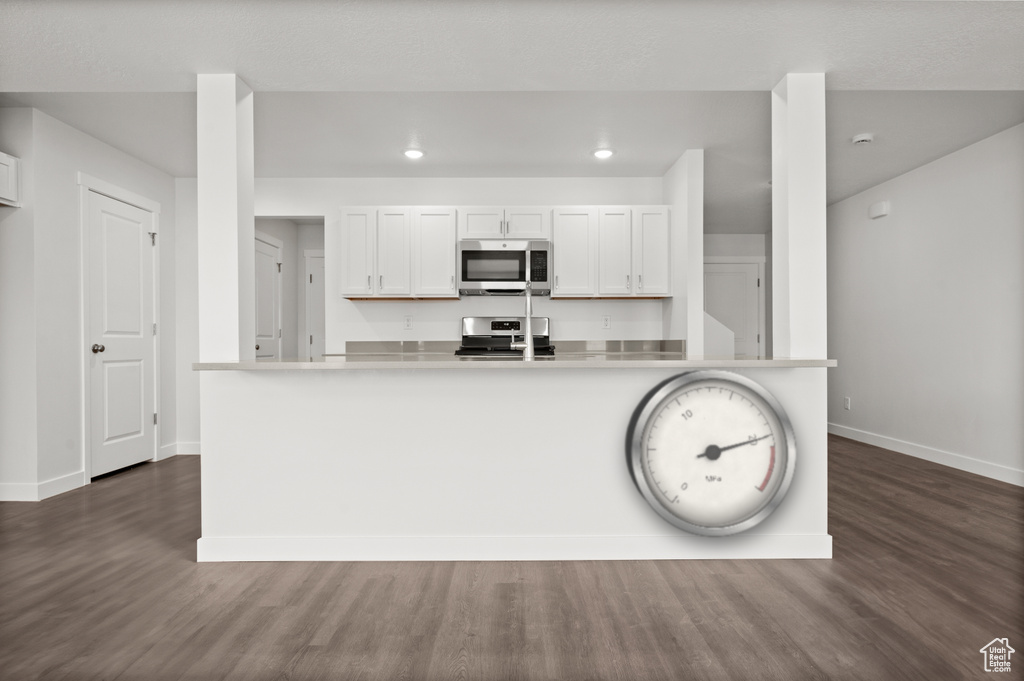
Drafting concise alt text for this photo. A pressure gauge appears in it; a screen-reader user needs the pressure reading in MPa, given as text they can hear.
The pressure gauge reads 20 MPa
